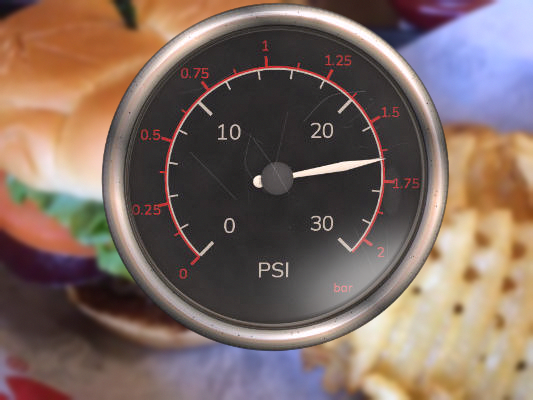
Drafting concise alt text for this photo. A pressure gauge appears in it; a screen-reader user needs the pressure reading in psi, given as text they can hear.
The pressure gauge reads 24 psi
